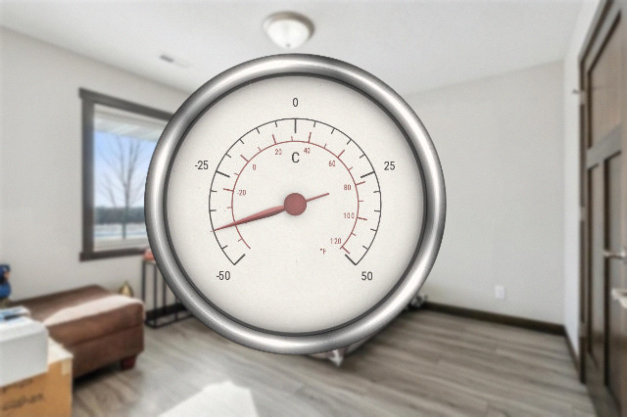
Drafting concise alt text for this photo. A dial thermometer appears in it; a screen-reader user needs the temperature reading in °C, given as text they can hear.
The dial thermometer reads -40 °C
